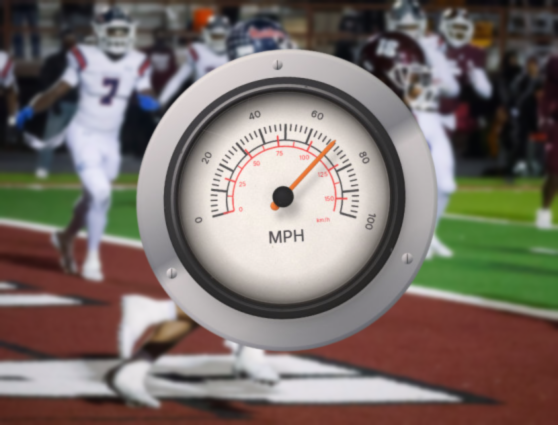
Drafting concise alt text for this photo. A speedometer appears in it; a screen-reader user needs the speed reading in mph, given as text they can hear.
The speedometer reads 70 mph
